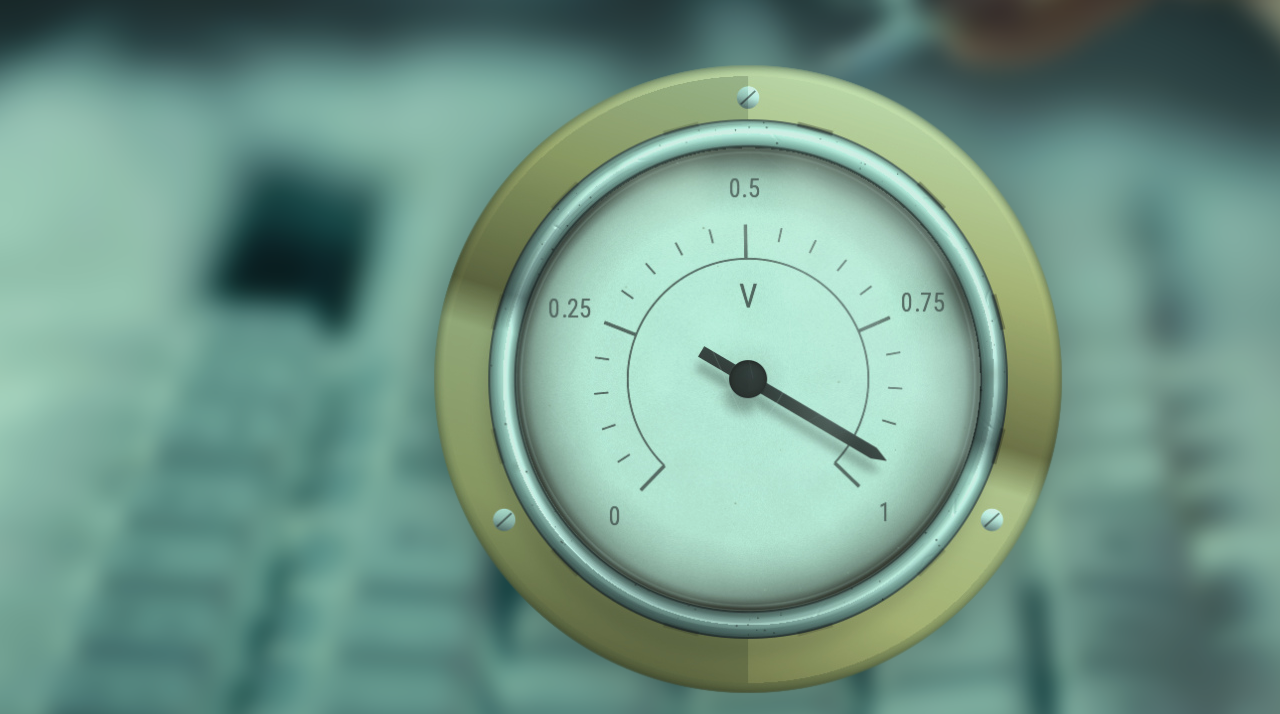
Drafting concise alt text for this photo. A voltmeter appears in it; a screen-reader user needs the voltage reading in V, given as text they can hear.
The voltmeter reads 0.95 V
